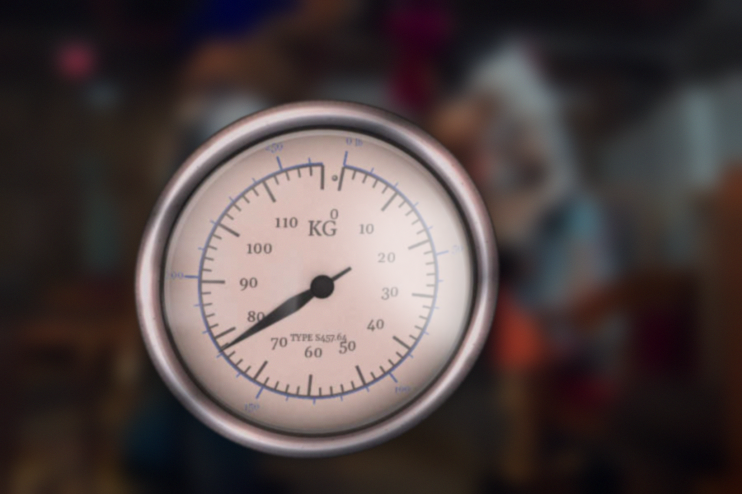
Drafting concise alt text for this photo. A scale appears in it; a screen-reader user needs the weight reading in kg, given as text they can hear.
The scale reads 78 kg
